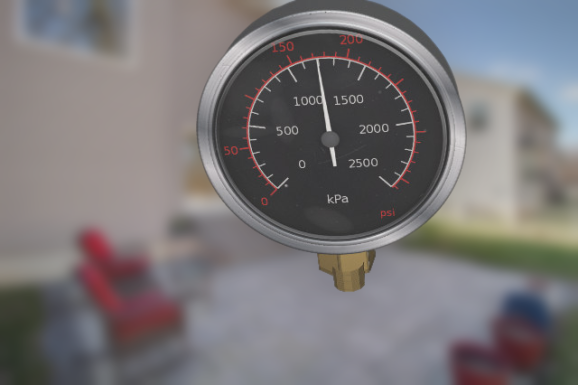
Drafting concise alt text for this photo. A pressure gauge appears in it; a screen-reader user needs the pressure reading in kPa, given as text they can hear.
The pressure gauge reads 1200 kPa
